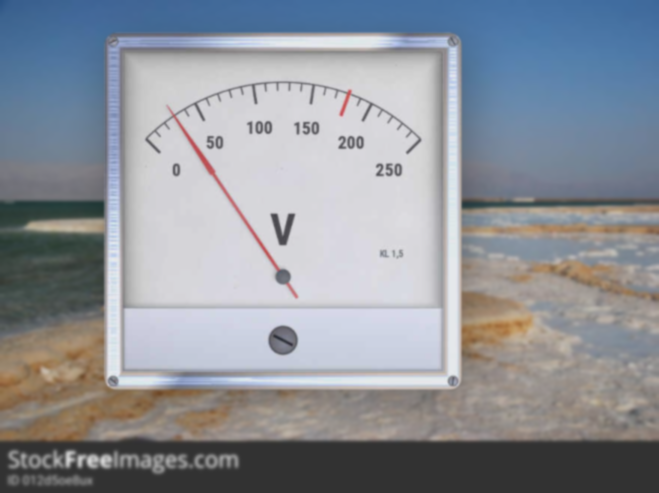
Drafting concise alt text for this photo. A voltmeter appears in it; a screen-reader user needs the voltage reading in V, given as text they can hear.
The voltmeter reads 30 V
